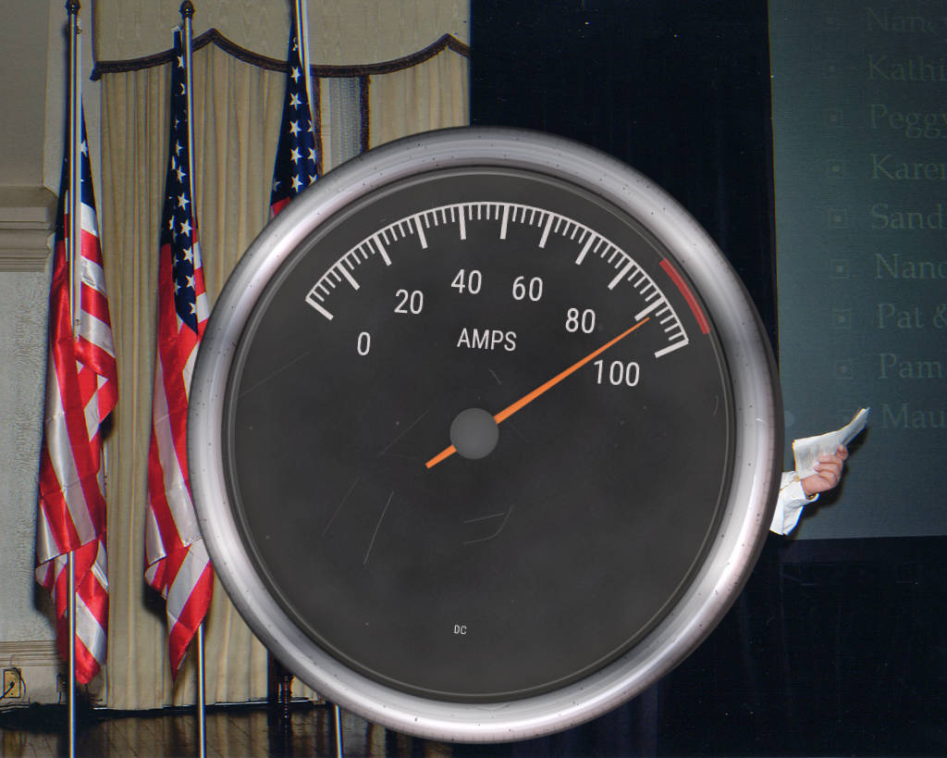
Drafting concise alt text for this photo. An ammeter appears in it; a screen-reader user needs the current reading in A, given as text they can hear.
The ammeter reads 92 A
